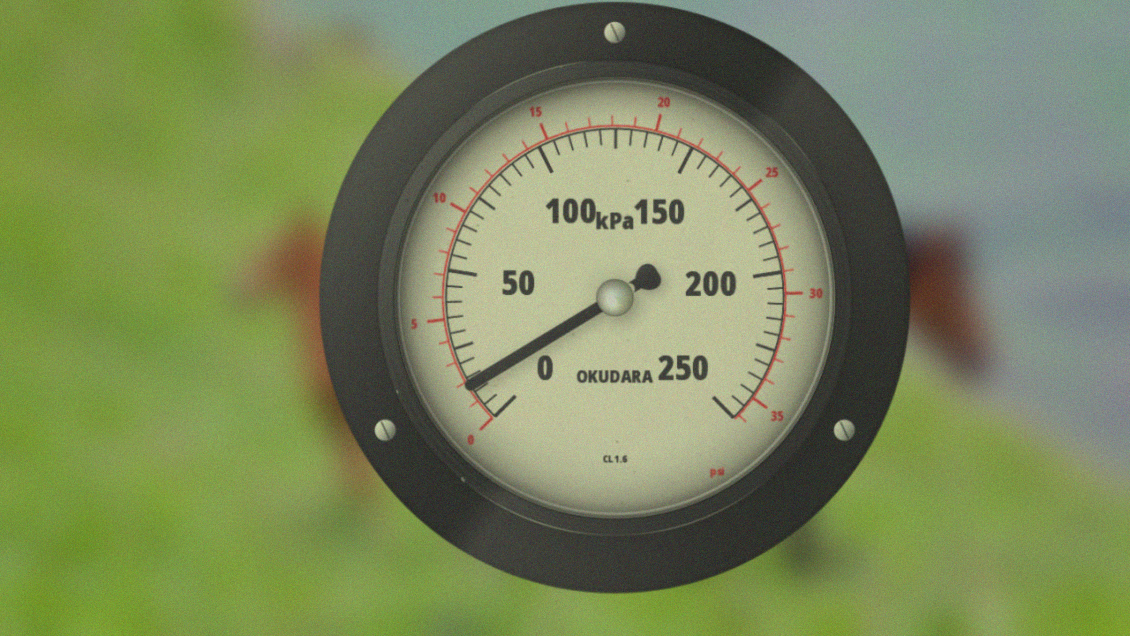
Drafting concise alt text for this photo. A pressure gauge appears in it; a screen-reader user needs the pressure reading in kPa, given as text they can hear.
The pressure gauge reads 12.5 kPa
